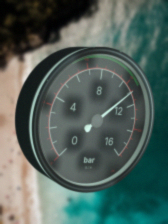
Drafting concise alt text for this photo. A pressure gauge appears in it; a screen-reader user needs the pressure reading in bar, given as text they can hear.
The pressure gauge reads 11 bar
